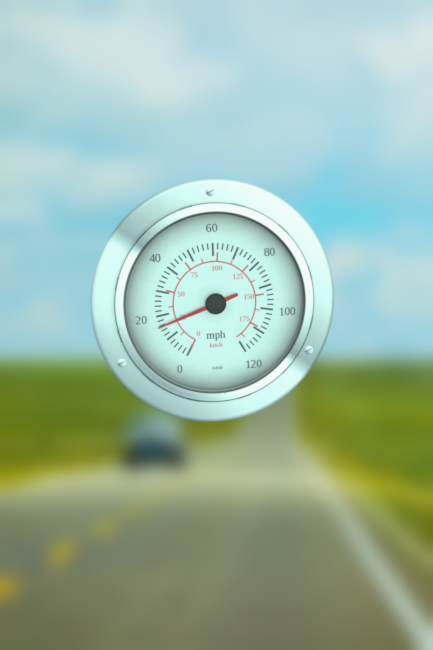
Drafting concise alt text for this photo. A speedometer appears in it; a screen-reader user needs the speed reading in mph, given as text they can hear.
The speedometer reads 16 mph
